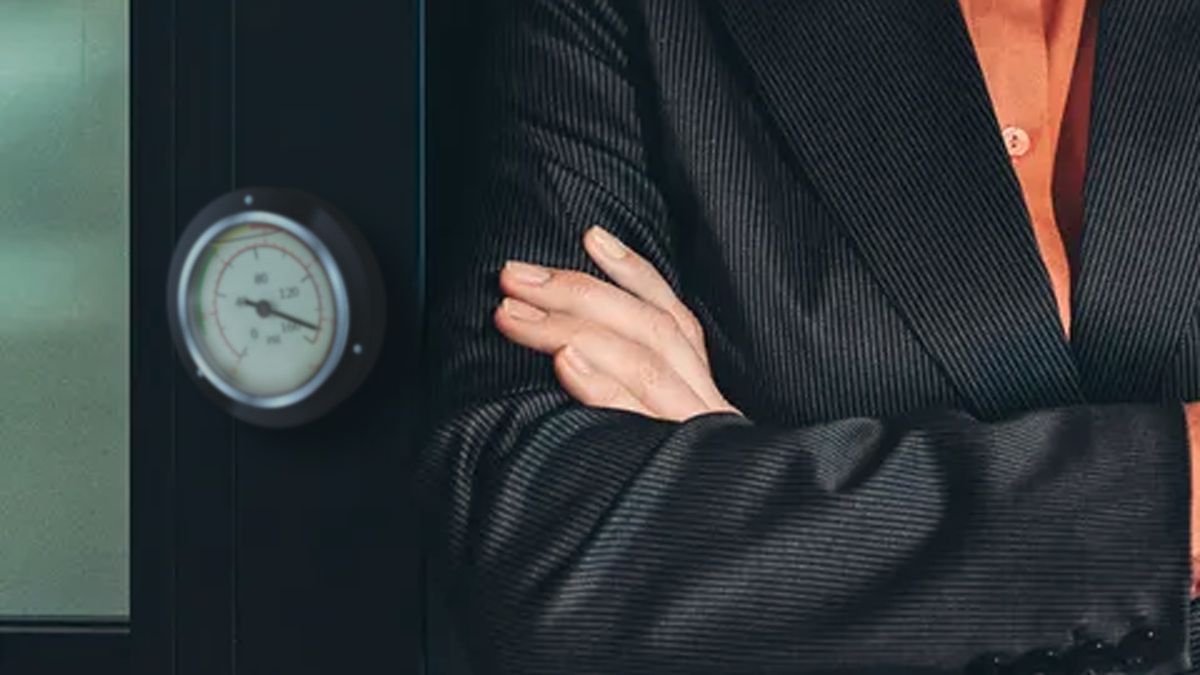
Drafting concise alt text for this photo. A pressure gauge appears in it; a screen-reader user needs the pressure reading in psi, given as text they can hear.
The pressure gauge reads 150 psi
